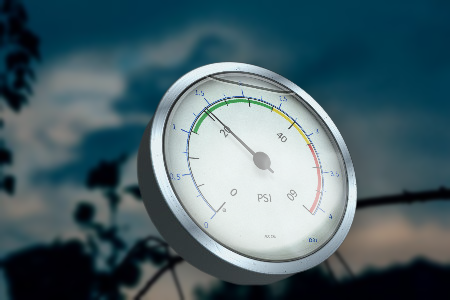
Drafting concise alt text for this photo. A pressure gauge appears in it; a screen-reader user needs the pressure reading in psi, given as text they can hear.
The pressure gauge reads 20 psi
